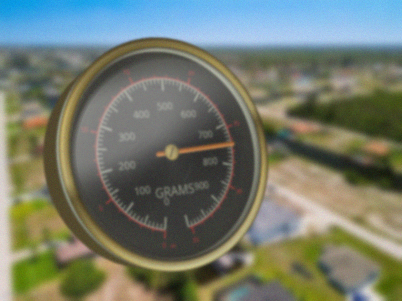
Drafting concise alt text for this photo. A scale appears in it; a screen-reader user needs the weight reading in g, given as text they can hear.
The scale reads 750 g
